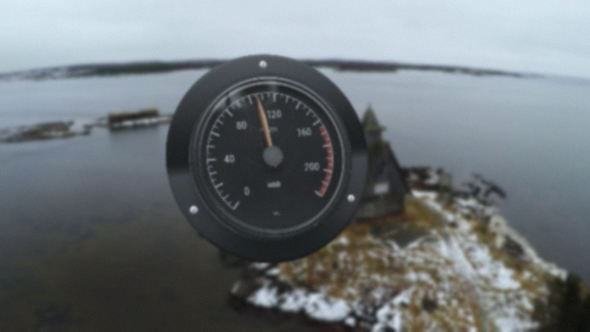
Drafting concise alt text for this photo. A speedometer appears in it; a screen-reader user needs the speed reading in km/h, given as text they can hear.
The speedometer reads 105 km/h
